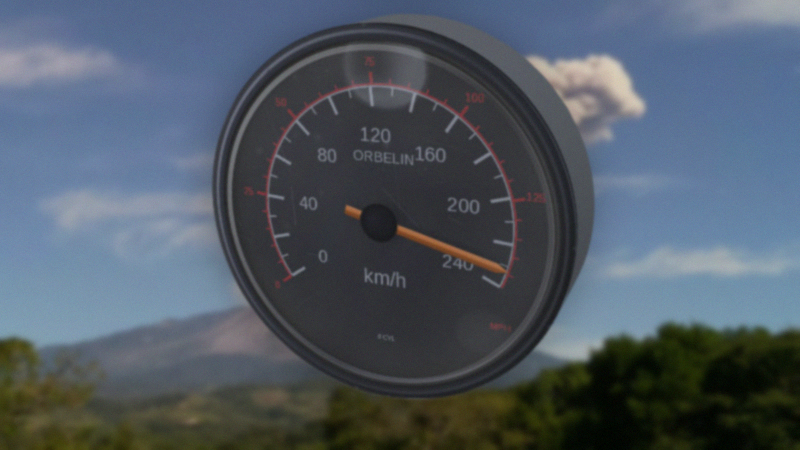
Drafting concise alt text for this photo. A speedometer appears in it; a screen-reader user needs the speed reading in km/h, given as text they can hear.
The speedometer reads 230 km/h
